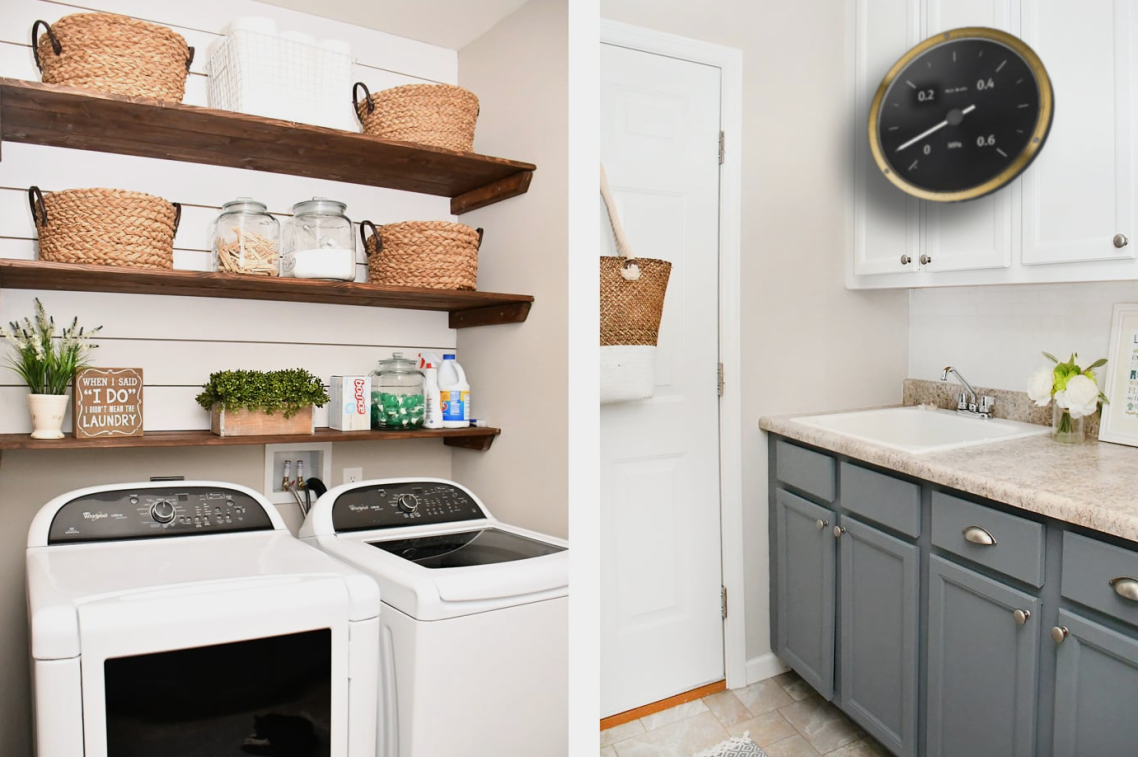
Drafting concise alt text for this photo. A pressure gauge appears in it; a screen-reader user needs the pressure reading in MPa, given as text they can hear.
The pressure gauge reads 0.05 MPa
